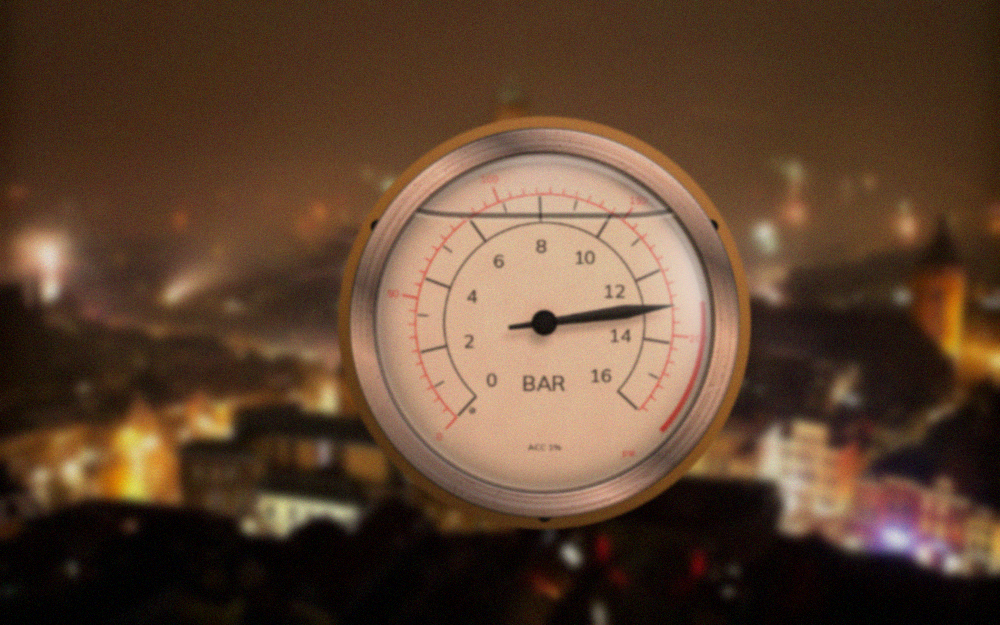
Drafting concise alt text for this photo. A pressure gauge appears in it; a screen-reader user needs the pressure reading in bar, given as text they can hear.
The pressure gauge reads 13 bar
